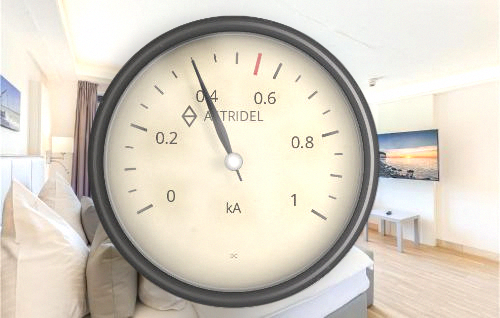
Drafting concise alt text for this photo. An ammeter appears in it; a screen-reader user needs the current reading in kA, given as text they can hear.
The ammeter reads 0.4 kA
